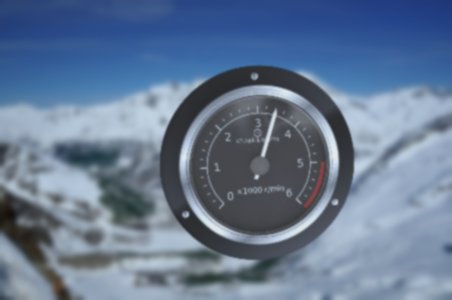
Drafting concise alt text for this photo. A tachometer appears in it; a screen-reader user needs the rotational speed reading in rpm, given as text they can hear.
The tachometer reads 3400 rpm
